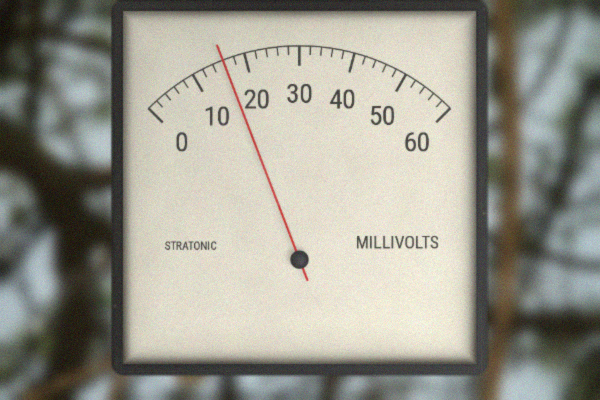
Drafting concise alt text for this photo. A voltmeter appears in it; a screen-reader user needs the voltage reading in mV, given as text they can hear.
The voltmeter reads 16 mV
